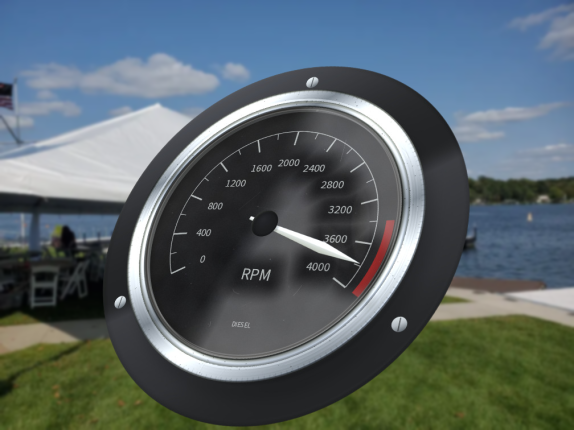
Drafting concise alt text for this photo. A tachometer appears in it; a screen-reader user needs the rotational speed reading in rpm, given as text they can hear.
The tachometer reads 3800 rpm
